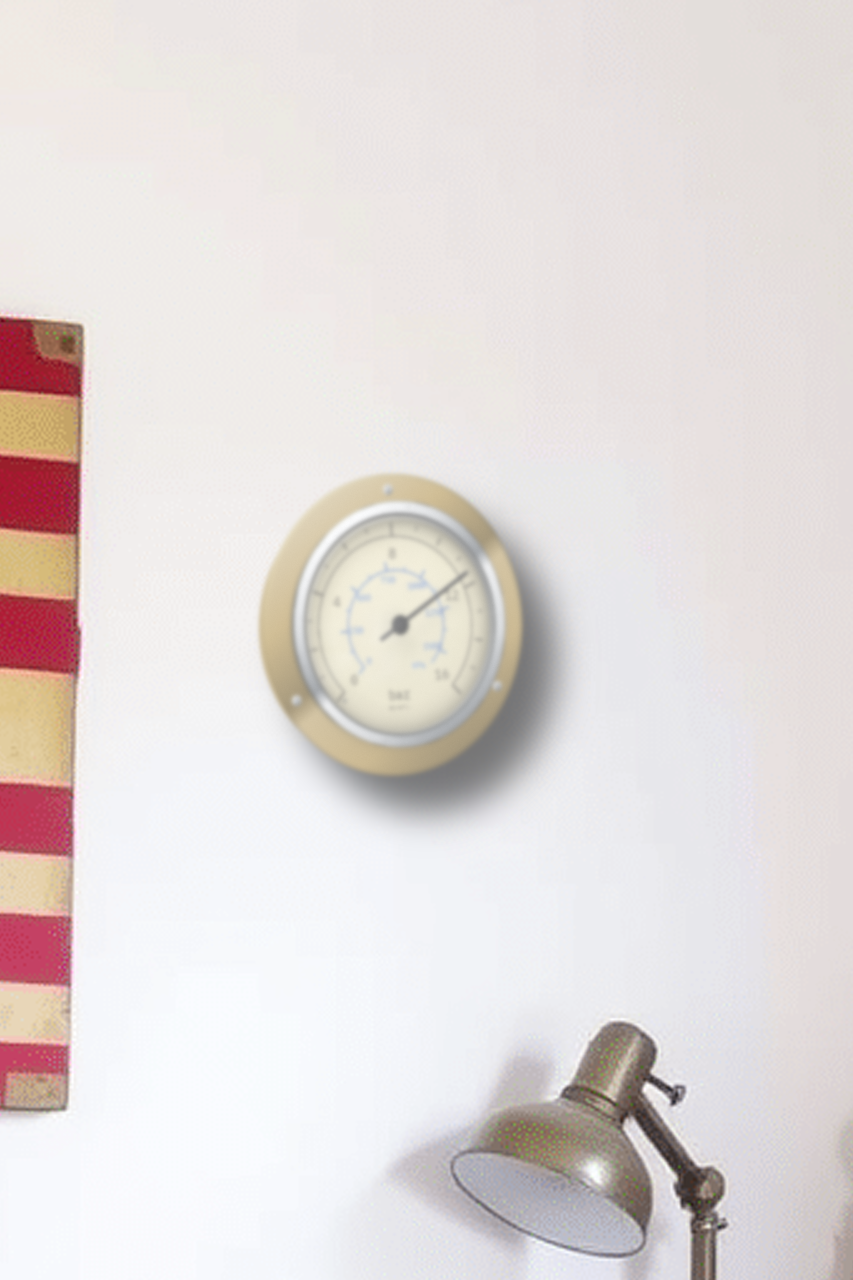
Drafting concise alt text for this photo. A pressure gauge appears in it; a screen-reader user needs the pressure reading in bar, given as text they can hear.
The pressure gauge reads 11.5 bar
